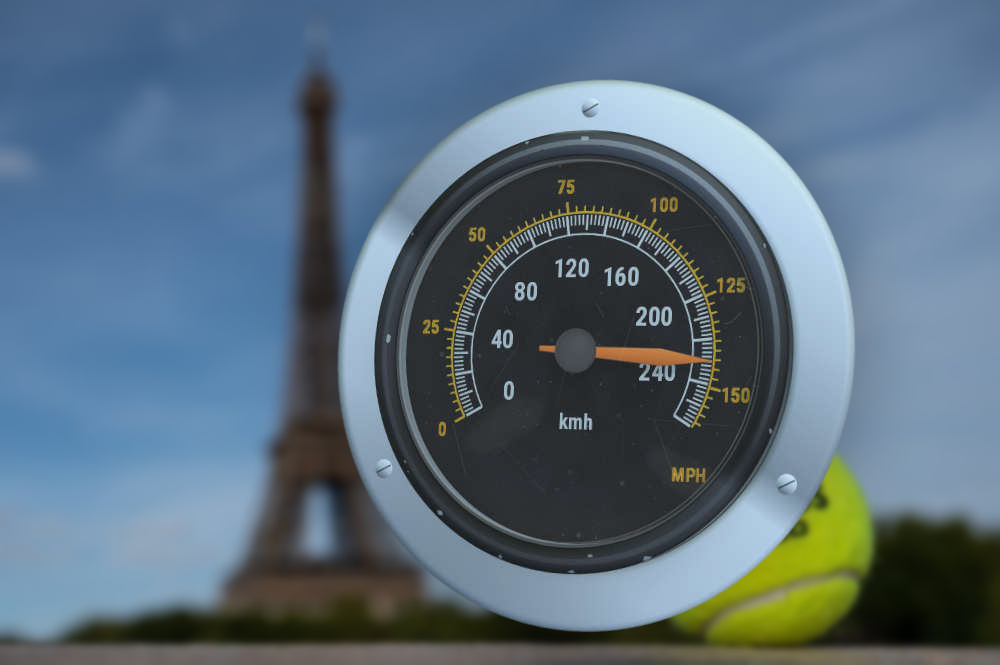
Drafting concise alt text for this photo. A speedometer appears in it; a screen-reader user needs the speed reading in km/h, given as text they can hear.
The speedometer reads 230 km/h
